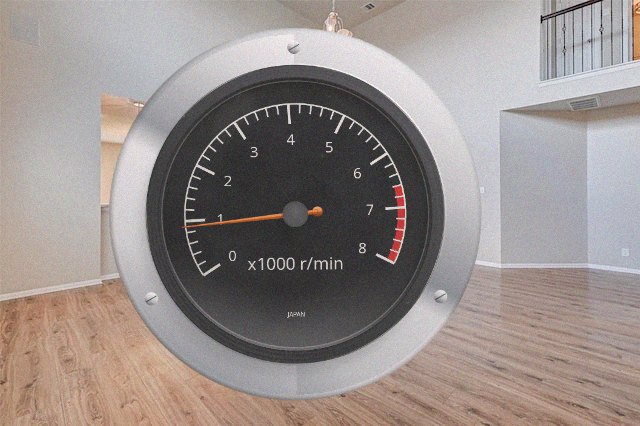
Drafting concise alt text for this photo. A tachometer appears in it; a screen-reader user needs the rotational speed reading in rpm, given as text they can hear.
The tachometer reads 900 rpm
